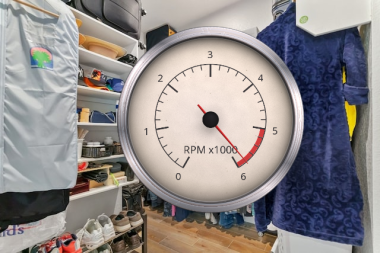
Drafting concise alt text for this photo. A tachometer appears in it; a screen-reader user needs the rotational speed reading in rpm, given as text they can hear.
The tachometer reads 5800 rpm
